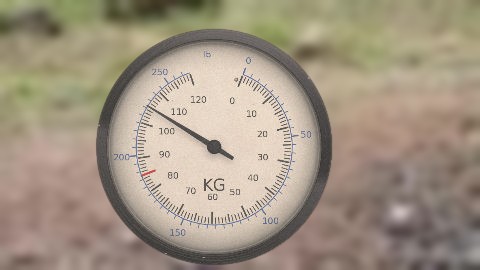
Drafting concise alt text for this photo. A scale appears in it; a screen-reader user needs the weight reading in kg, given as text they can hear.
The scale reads 105 kg
